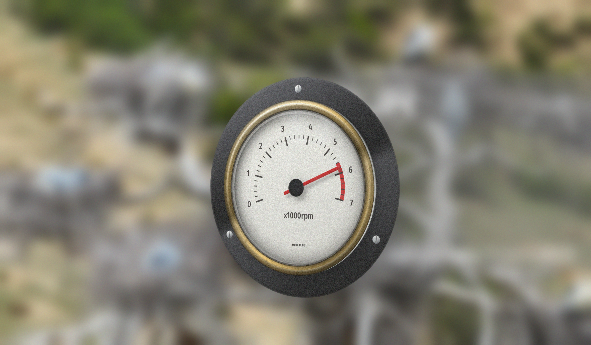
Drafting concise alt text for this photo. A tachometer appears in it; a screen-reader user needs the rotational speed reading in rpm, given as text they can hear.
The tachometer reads 5800 rpm
